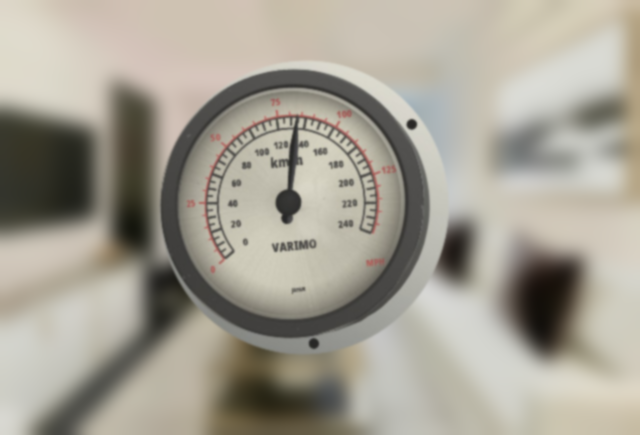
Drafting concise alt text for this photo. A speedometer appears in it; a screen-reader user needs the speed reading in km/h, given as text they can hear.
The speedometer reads 135 km/h
